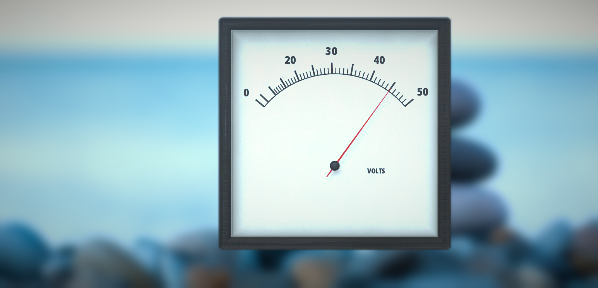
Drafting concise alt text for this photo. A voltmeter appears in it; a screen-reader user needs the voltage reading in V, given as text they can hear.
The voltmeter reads 45 V
